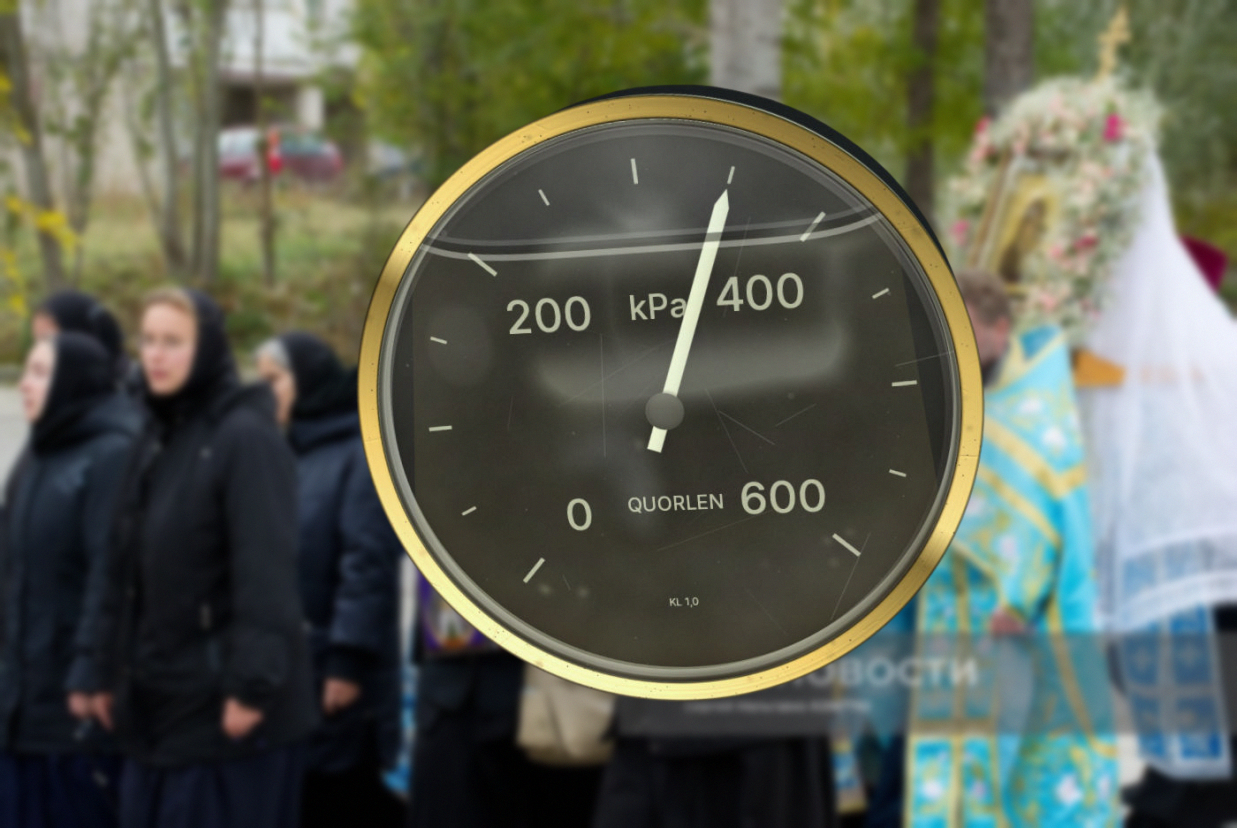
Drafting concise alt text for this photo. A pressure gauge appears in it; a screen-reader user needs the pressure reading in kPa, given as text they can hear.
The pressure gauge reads 350 kPa
